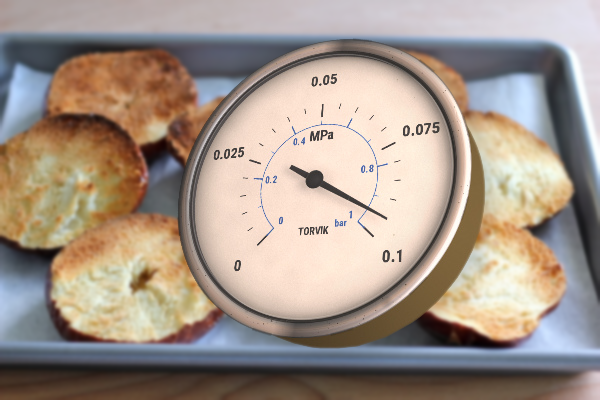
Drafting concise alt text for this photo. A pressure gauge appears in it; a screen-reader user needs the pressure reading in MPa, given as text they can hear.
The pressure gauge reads 0.095 MPa
